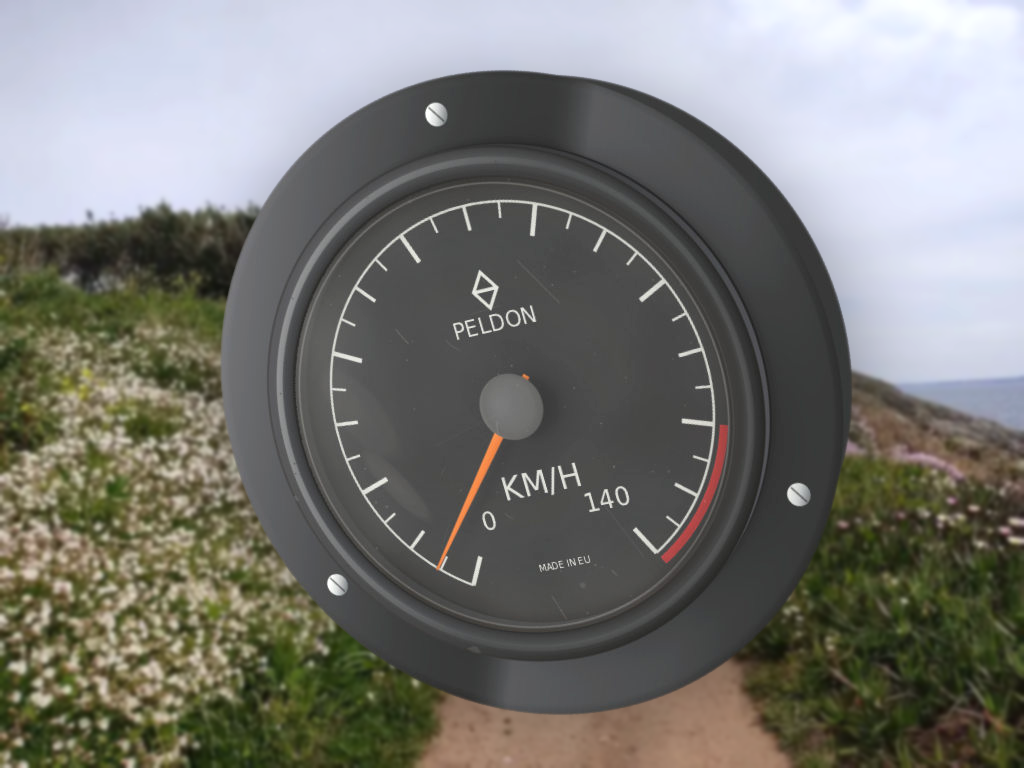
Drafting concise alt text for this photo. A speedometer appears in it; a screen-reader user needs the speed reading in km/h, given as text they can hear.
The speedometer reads 5 km/h
